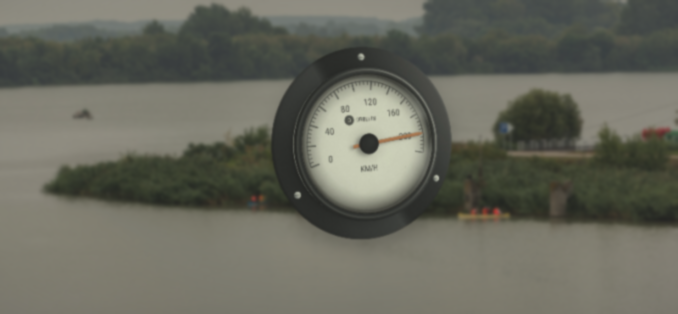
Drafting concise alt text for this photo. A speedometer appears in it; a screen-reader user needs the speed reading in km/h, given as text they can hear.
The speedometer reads 200 km/h
